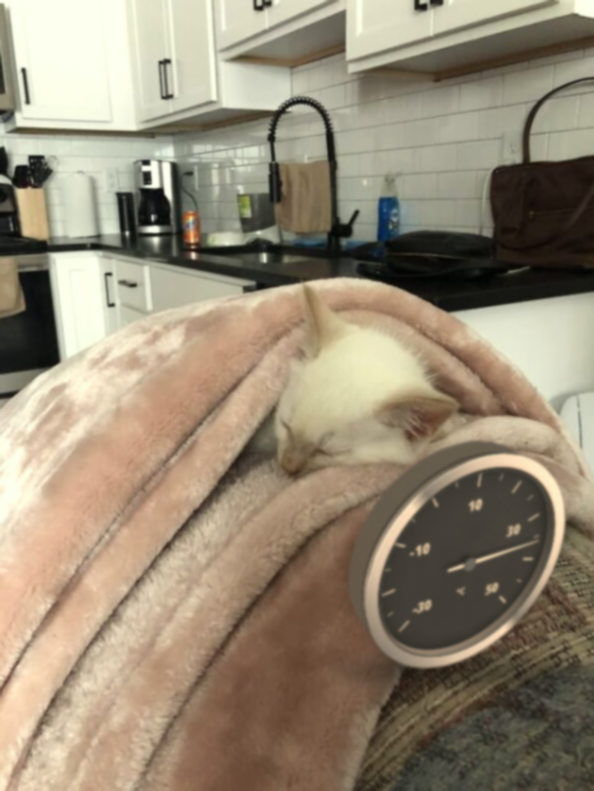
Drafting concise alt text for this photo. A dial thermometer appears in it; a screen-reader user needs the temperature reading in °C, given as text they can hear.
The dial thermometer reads 35 °C
